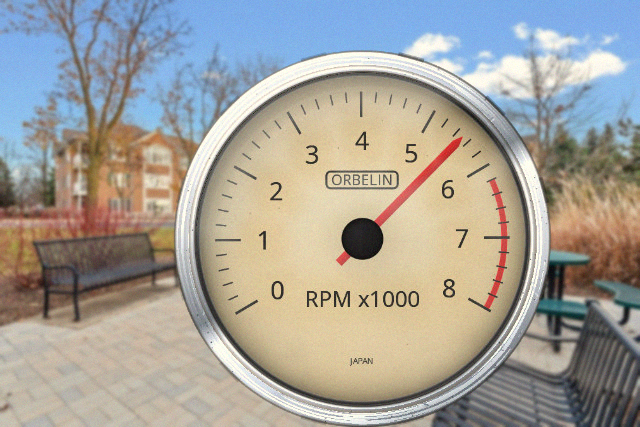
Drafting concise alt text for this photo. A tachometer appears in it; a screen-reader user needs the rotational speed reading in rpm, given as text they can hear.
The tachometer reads 5500 rpm
